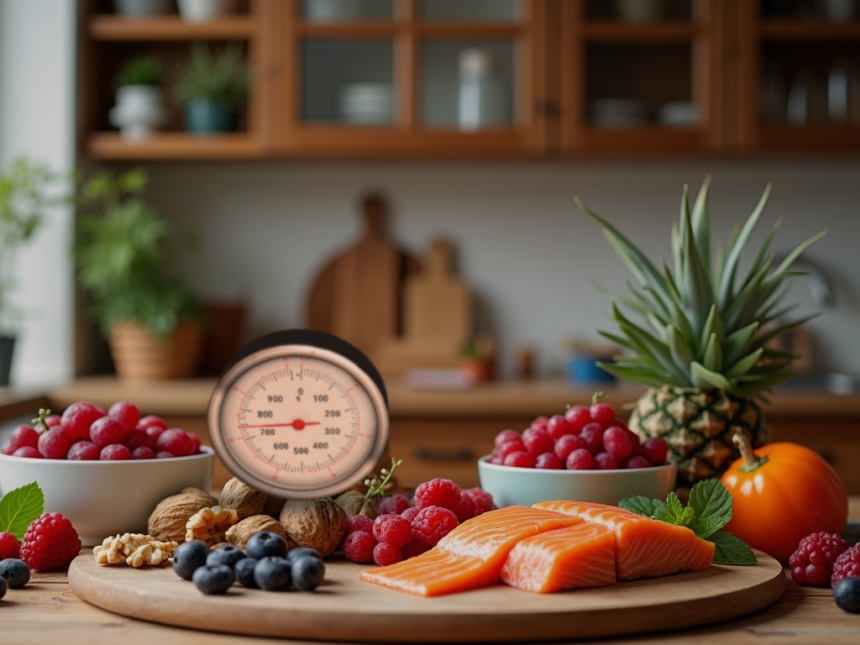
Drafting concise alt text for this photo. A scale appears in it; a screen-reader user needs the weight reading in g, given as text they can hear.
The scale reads 750 g
